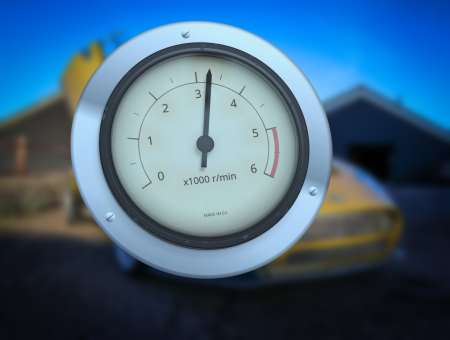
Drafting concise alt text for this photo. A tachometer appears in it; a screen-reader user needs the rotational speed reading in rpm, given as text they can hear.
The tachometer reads 3250 rpm
